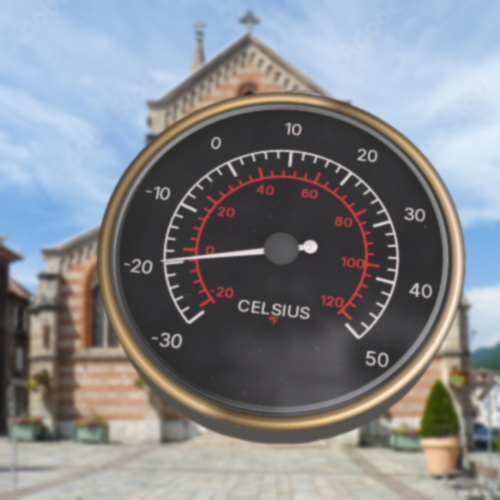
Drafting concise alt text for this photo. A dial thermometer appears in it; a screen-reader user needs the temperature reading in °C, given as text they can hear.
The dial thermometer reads -20 °C
